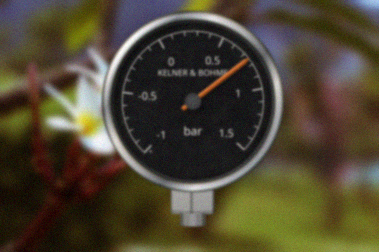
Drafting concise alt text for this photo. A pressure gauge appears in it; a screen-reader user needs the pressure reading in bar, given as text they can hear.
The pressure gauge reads 0.75 bar
